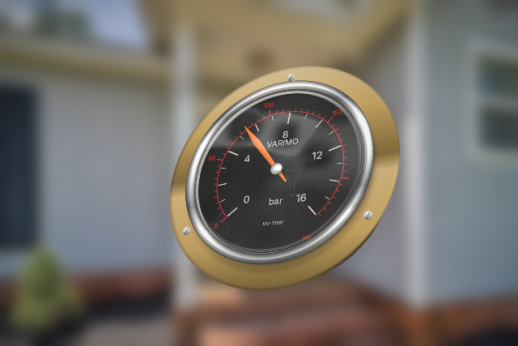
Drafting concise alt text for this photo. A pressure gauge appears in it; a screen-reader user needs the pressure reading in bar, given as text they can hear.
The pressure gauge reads 5.5 bar
